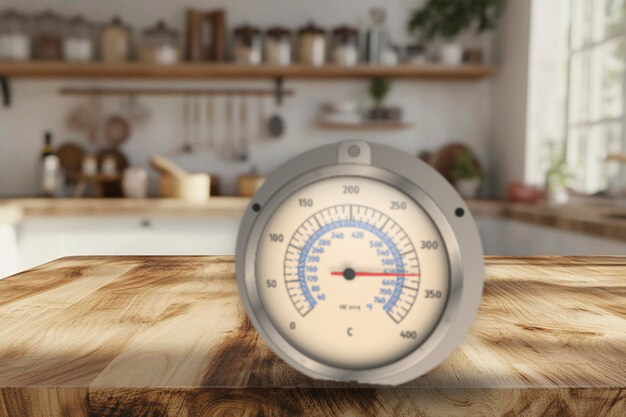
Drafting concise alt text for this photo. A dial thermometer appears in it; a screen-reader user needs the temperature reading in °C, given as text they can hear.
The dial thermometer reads 330 °C
